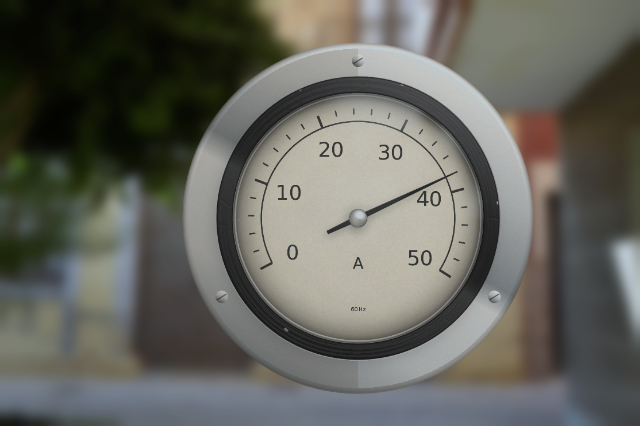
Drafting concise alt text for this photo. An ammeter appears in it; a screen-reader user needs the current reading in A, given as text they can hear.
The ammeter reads 38 A
